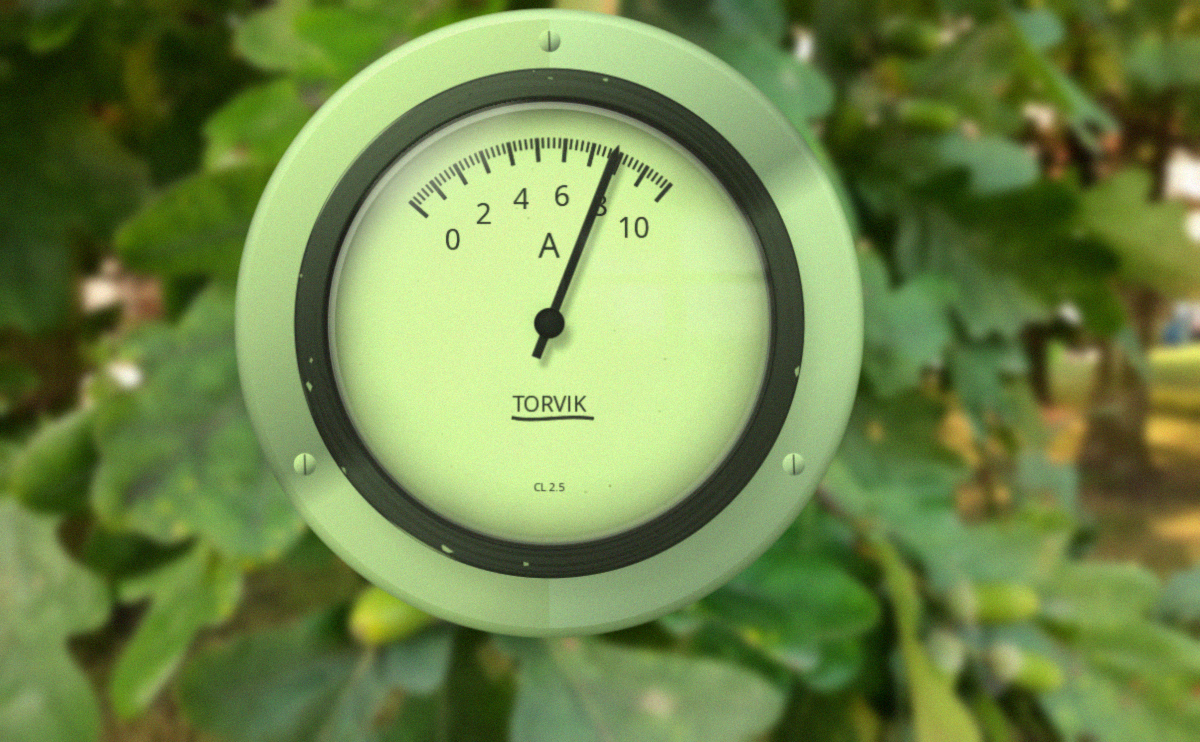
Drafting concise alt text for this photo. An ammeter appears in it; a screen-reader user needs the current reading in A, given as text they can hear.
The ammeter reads 7.8 A
